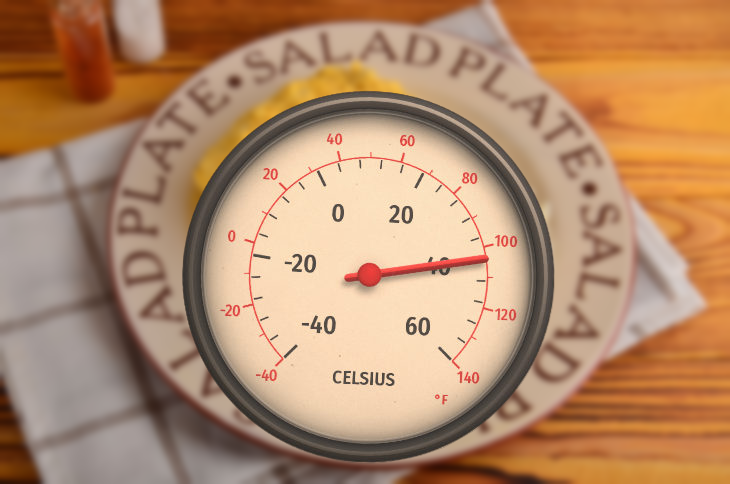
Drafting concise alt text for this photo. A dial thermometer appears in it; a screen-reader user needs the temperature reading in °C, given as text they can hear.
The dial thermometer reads 40 °C
